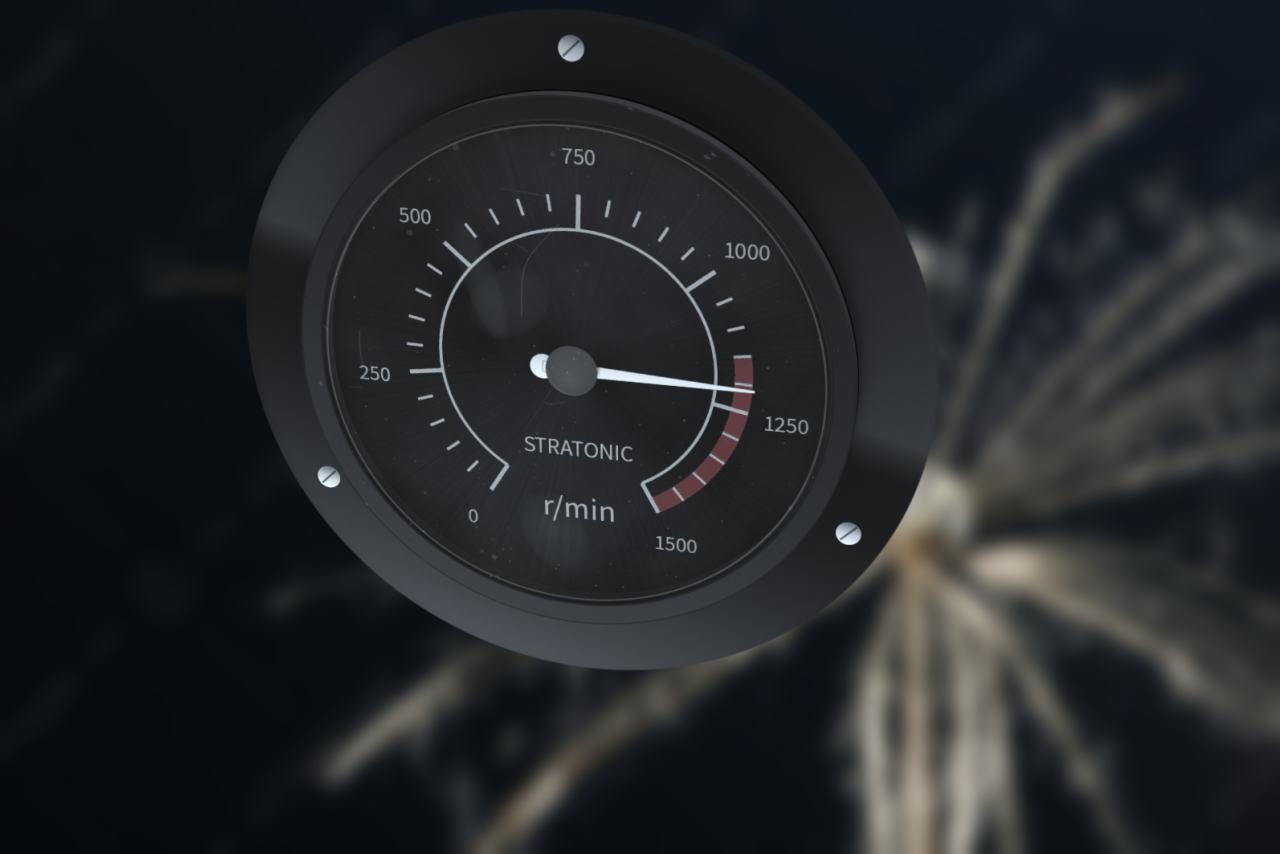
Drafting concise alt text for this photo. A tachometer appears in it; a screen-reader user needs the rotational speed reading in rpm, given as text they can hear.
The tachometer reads 1200 rpm
